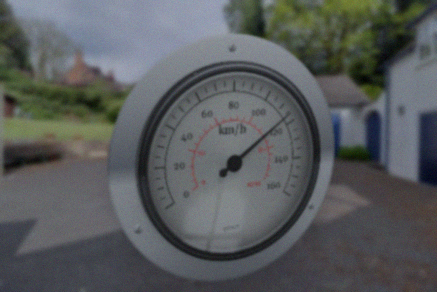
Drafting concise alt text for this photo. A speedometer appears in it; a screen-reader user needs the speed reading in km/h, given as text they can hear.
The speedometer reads 115 km/h
